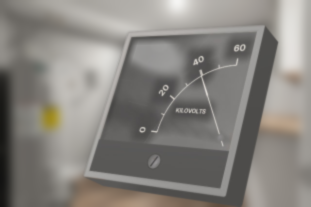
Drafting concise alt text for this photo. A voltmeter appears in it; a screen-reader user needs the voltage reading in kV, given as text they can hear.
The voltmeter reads 40 kV
